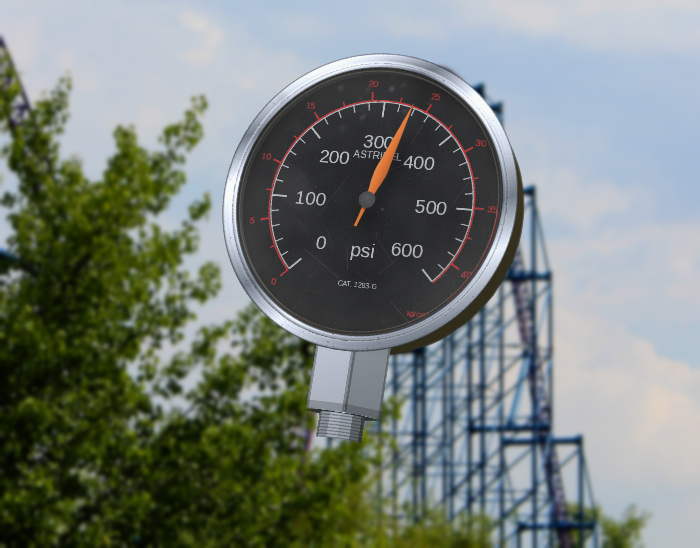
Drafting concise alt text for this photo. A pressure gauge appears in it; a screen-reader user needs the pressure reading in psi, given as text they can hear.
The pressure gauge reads 340 psi
